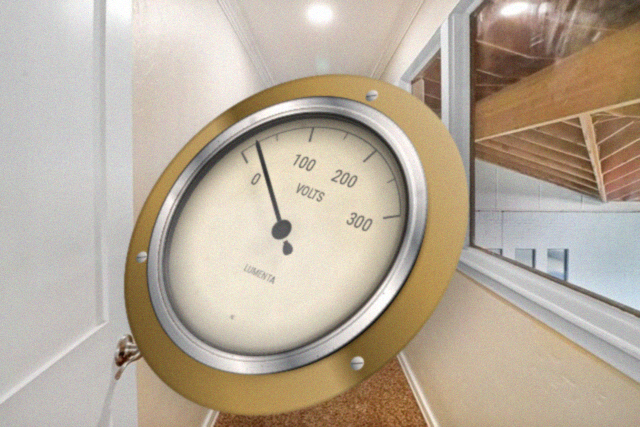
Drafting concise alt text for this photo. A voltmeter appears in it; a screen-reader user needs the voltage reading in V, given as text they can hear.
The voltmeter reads 25 V
